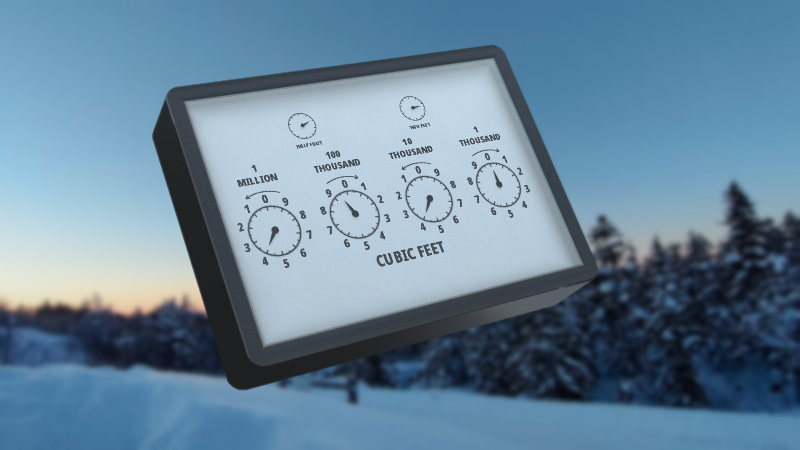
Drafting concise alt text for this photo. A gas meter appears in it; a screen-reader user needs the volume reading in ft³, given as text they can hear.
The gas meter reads 394000 ft³
